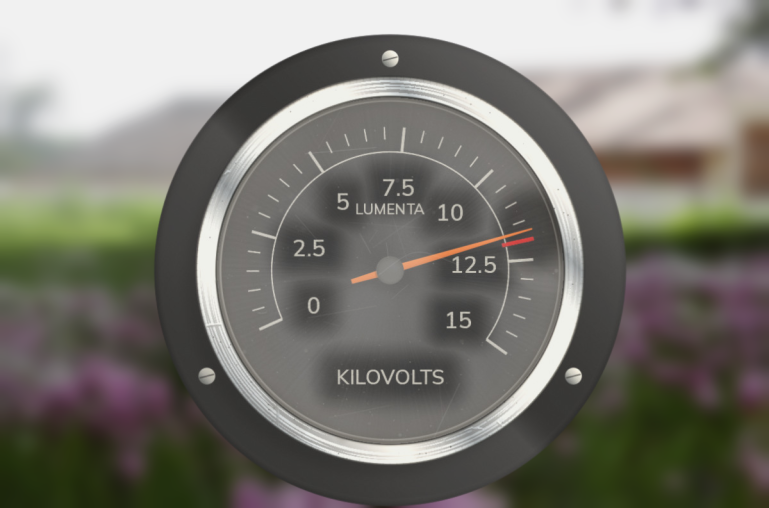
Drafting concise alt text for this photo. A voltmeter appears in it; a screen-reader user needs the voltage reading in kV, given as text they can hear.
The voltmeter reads 11.75 kV
